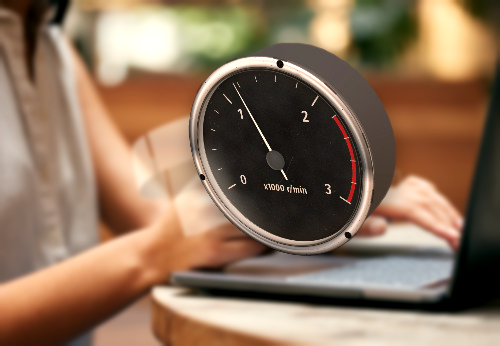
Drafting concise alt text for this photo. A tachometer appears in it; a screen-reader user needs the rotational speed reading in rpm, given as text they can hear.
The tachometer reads 1200 rpm
